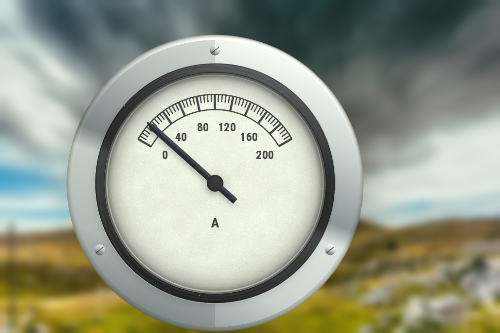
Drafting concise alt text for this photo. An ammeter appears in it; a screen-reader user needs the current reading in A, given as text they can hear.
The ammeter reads 20 A
